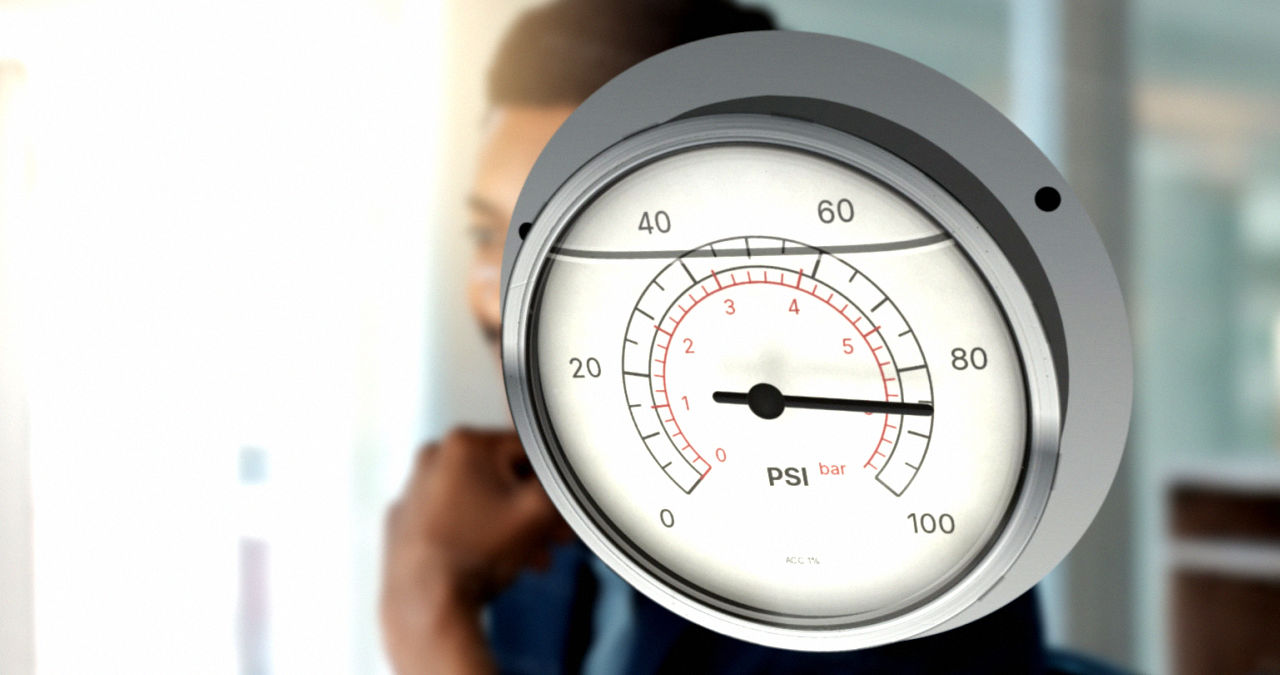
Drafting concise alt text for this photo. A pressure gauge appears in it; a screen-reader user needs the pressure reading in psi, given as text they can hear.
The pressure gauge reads 85 psi
